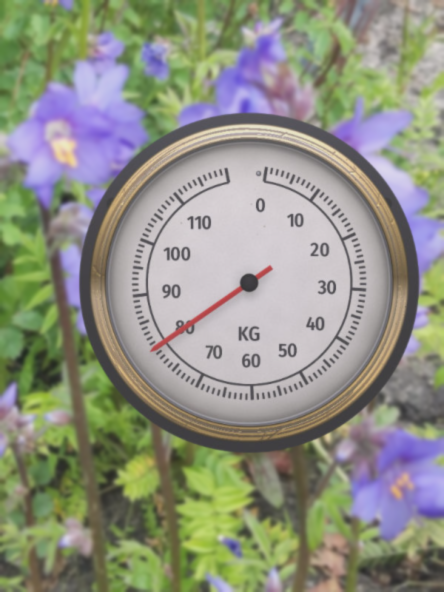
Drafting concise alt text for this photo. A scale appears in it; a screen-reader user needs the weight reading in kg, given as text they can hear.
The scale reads 80 kg
